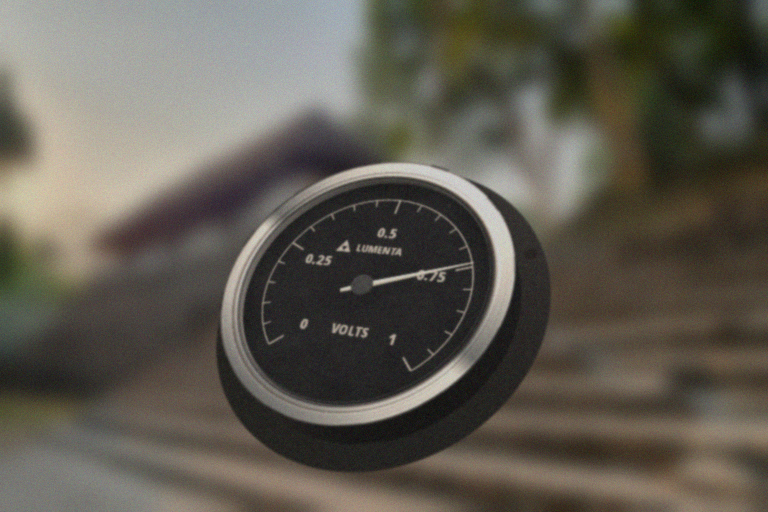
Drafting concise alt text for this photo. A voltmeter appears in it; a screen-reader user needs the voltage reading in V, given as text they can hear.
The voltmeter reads 0.75 V
